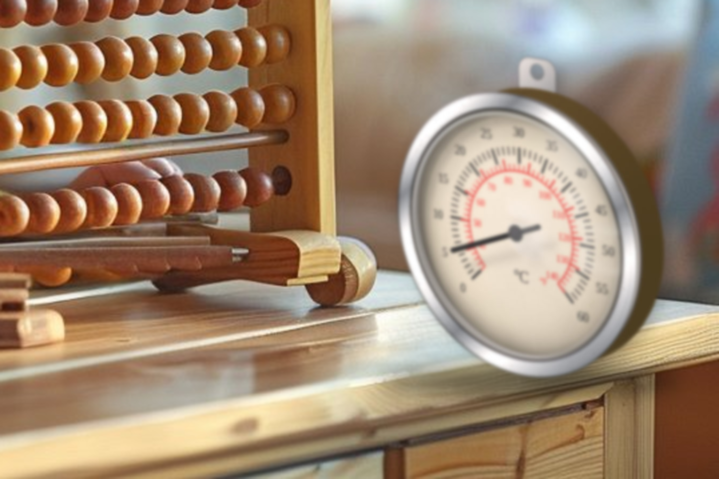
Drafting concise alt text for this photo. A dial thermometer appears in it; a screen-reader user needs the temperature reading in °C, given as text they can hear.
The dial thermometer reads 5 °C
